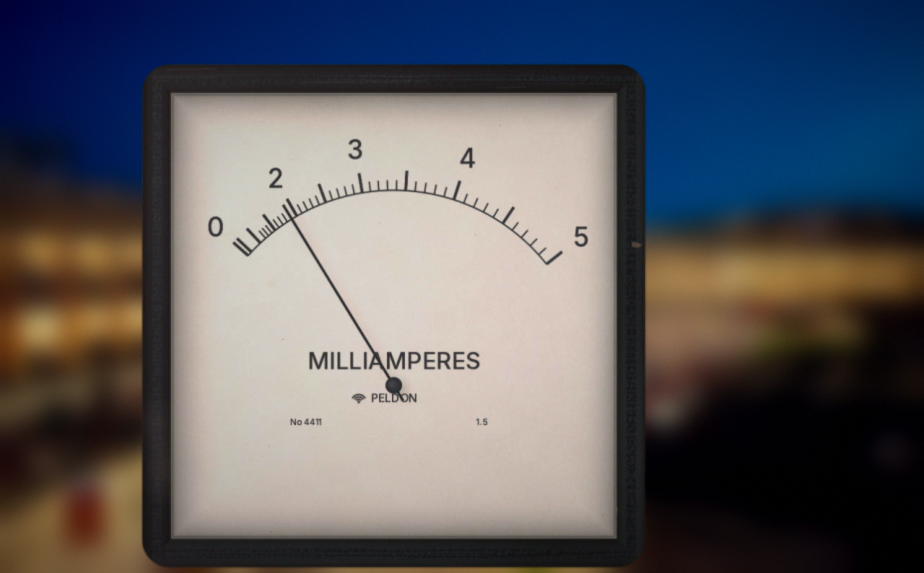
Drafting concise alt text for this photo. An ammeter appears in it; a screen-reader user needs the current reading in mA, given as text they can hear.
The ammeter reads 1.9 mA
